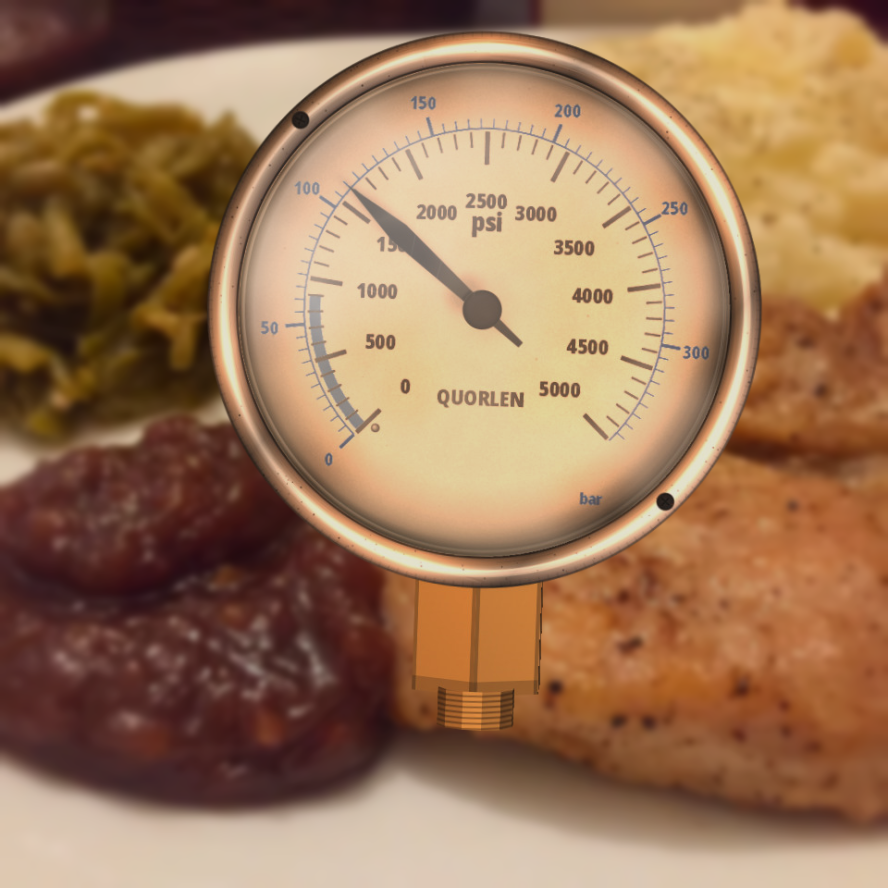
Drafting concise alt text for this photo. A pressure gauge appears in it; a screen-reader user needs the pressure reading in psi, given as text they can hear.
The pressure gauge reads 1600 psi
